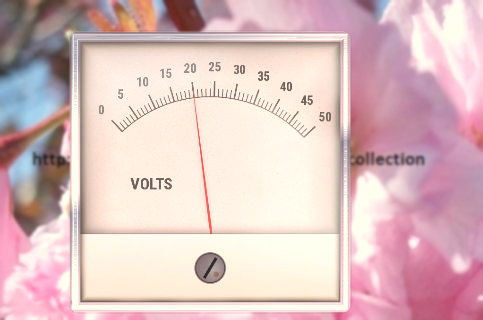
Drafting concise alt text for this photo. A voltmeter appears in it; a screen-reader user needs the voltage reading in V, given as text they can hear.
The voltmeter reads 20 V
